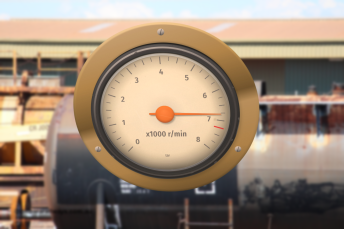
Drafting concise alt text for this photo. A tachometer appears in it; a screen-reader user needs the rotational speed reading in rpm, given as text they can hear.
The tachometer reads 6750 rpm
